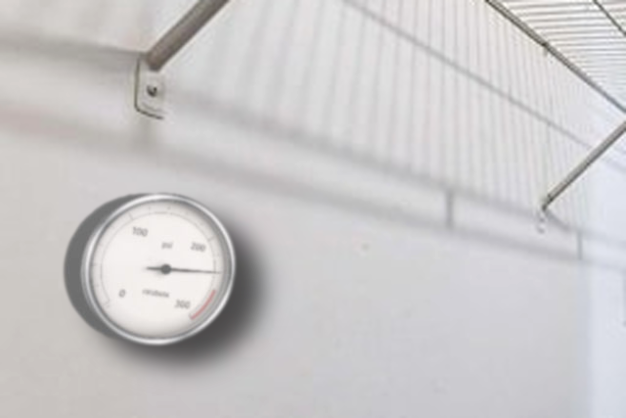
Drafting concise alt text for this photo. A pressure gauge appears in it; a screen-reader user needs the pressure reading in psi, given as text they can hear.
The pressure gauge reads 240 psi
